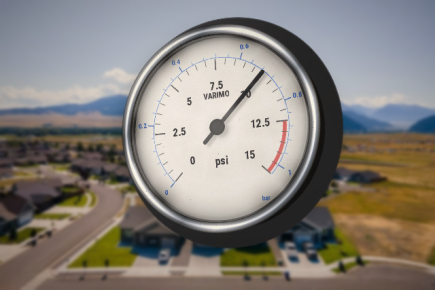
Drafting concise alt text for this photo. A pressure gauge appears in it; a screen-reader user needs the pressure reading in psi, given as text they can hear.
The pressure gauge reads 10 psi
